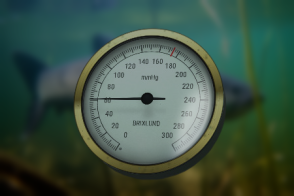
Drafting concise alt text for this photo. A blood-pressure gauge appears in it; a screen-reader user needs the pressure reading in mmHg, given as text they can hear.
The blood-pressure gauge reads 60 mmHg
